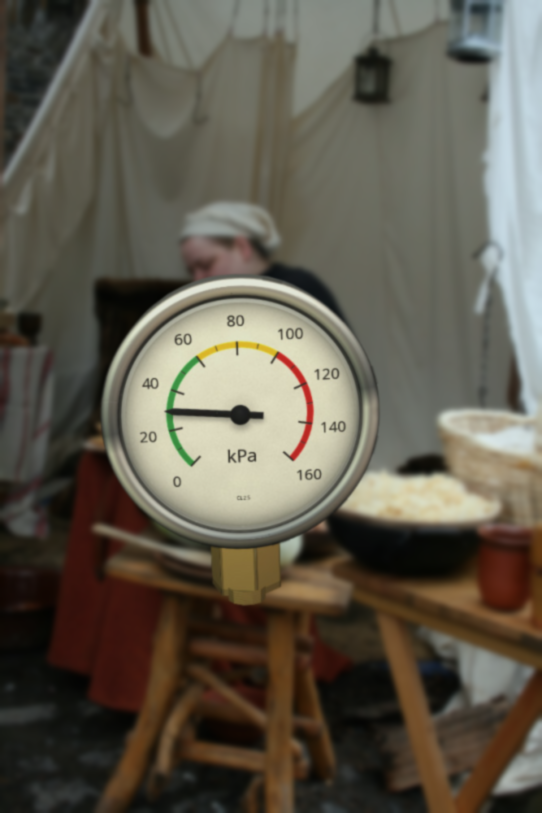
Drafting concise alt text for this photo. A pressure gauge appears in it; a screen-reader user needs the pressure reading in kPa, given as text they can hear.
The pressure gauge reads 30 kPa
